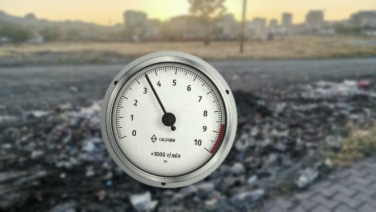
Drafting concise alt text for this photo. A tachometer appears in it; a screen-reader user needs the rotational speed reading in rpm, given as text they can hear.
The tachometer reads 3500 rpm
